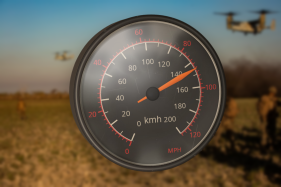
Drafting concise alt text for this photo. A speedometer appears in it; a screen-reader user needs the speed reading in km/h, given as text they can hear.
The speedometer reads 145 km/h
